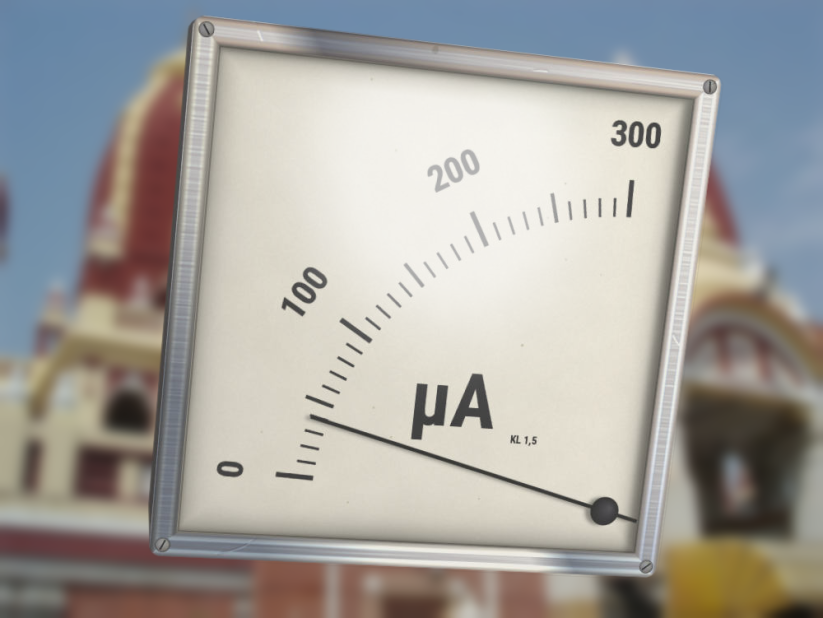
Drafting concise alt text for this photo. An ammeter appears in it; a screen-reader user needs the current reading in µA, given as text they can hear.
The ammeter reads 40 µA
